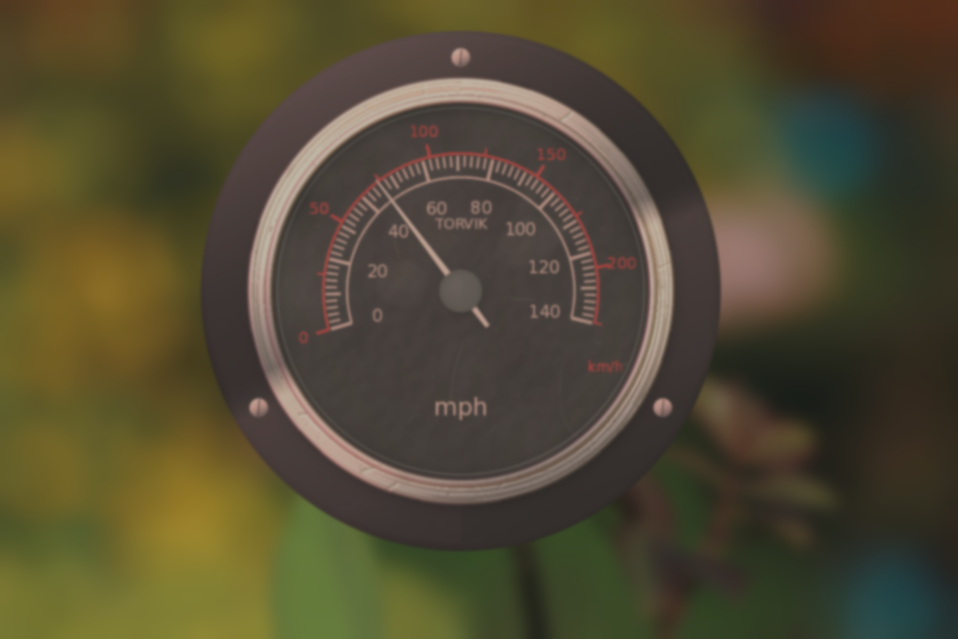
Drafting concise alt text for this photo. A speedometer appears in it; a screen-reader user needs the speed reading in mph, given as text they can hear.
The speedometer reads 46 mph
